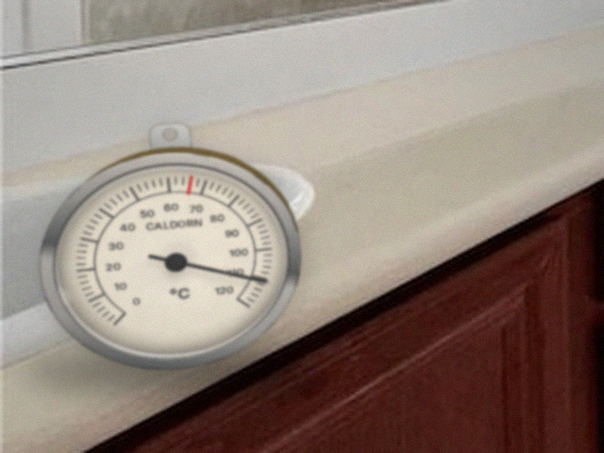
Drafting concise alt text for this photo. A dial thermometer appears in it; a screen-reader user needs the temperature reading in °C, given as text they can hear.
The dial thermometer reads 110 °C
